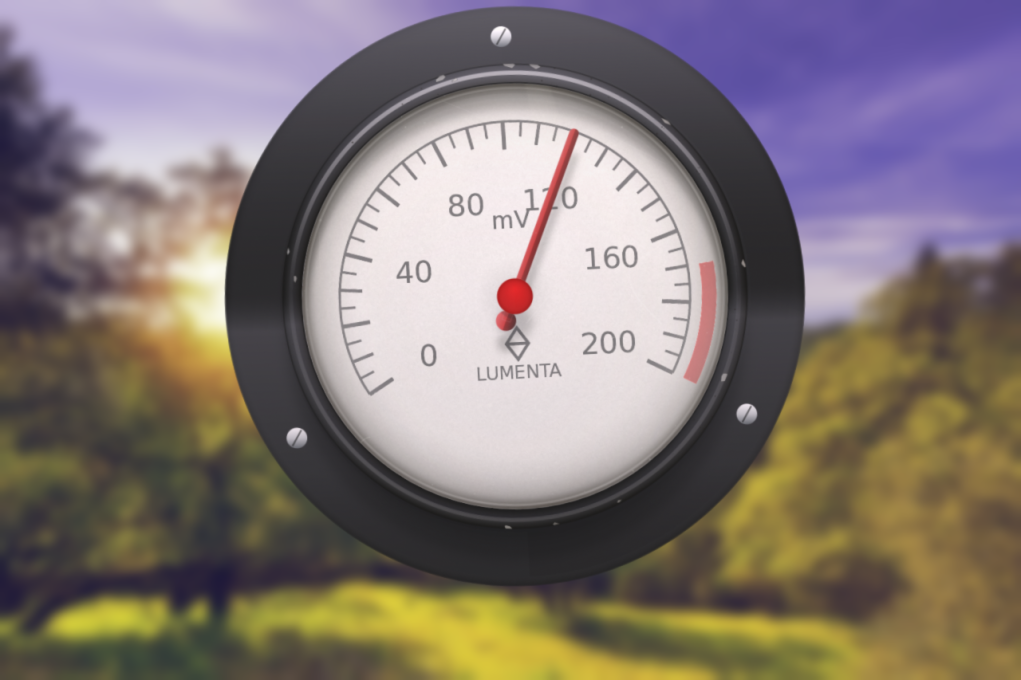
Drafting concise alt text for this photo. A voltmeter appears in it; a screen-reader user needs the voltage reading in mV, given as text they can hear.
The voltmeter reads 120 mV
